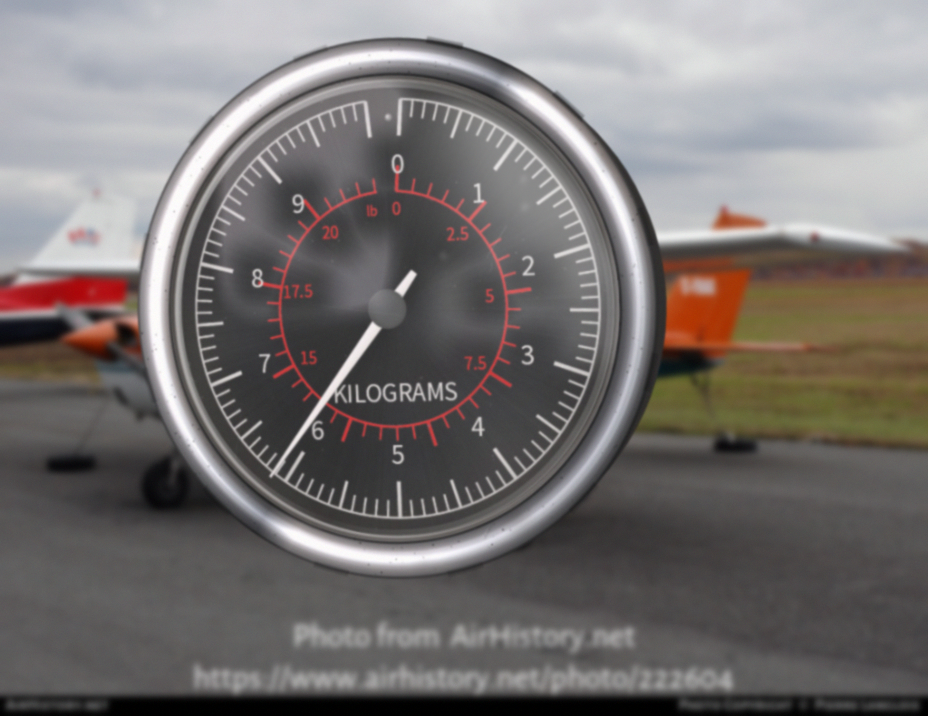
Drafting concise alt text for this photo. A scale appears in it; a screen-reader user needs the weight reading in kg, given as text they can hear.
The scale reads 6.1 kg
